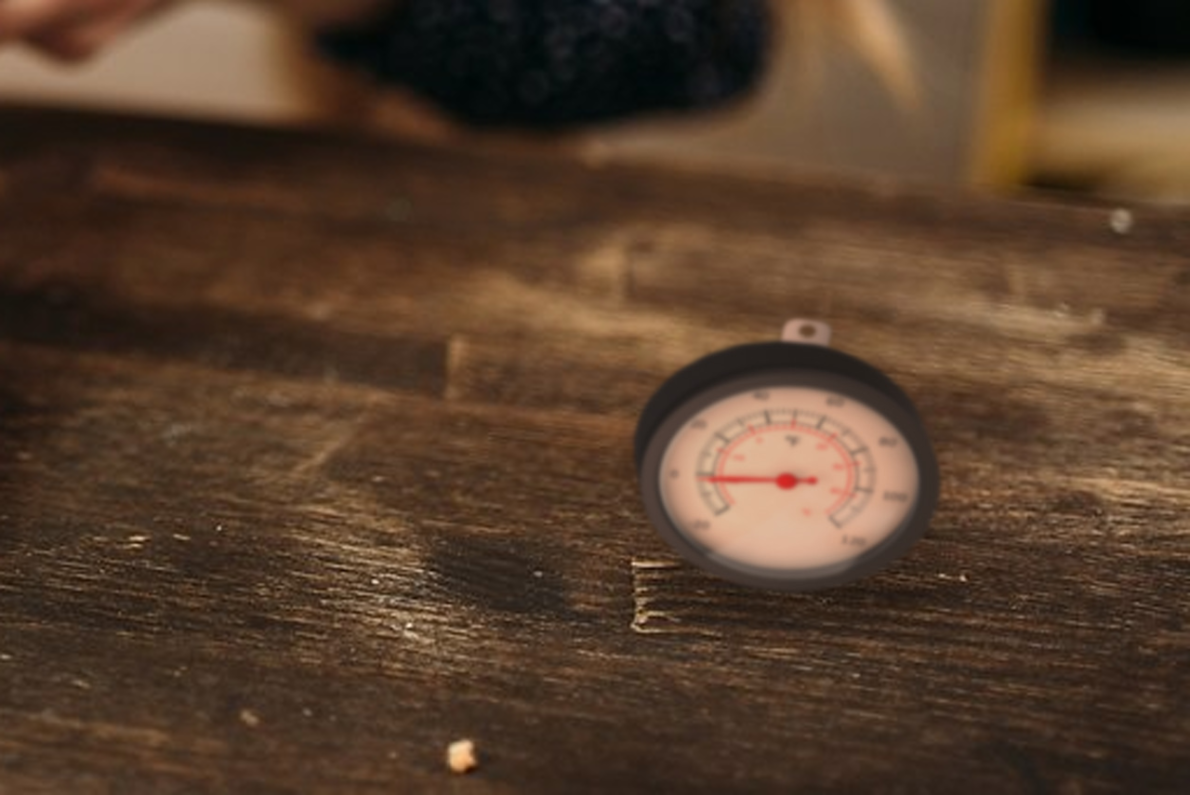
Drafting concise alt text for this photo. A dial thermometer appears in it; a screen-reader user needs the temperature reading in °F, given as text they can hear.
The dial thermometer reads 0 °F
